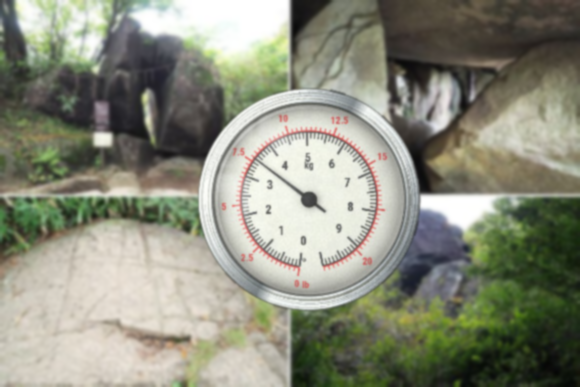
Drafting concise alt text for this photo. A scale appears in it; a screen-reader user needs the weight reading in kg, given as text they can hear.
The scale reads 3.5 kg
